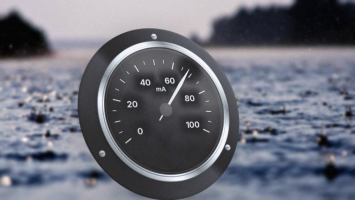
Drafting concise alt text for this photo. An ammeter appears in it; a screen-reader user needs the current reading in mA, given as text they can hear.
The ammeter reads 67.5 mA
